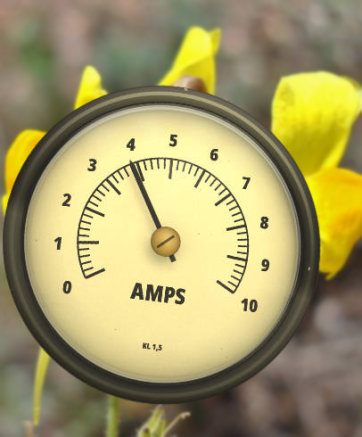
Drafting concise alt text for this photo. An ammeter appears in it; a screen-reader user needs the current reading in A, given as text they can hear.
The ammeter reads 3.8 A
